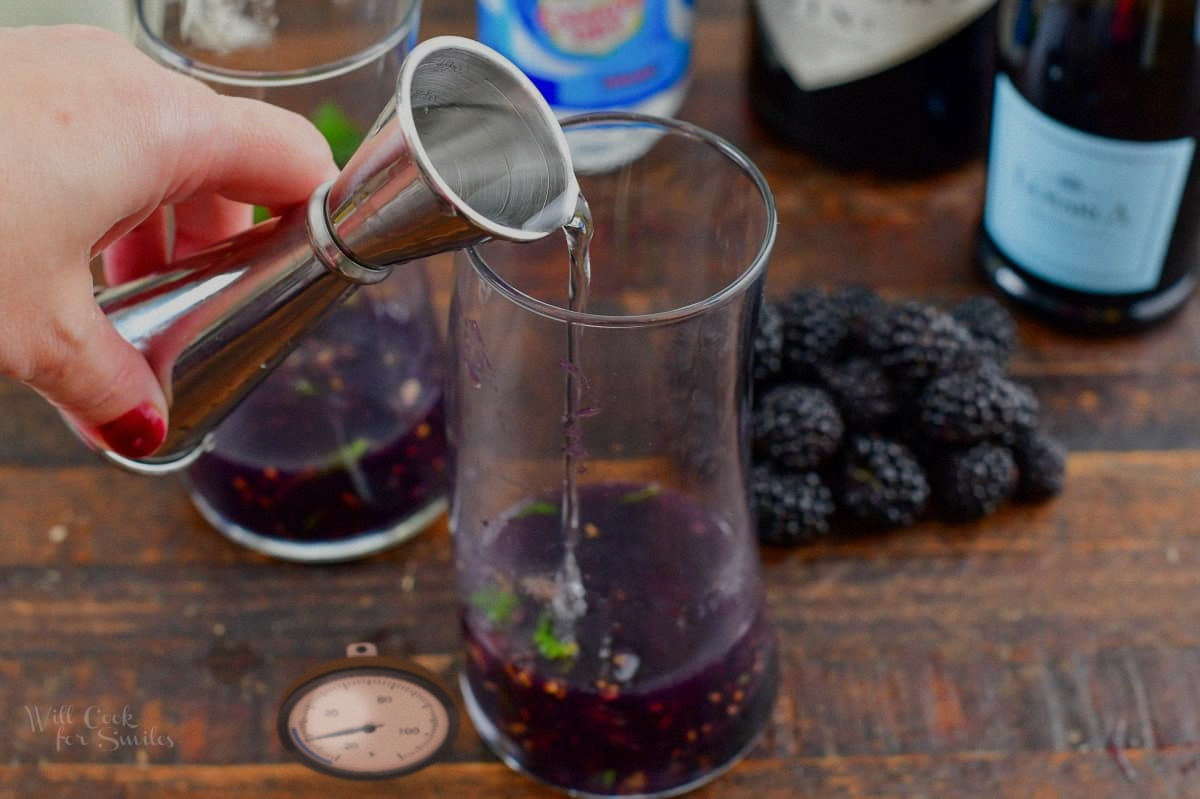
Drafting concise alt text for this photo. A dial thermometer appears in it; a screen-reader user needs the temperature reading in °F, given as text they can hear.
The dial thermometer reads 0 °F
